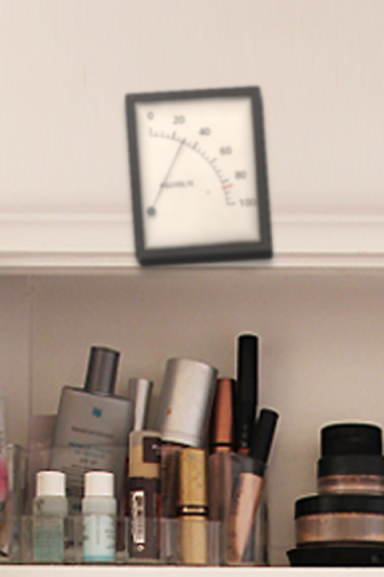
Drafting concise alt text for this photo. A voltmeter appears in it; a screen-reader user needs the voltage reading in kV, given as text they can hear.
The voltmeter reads 30 kV
